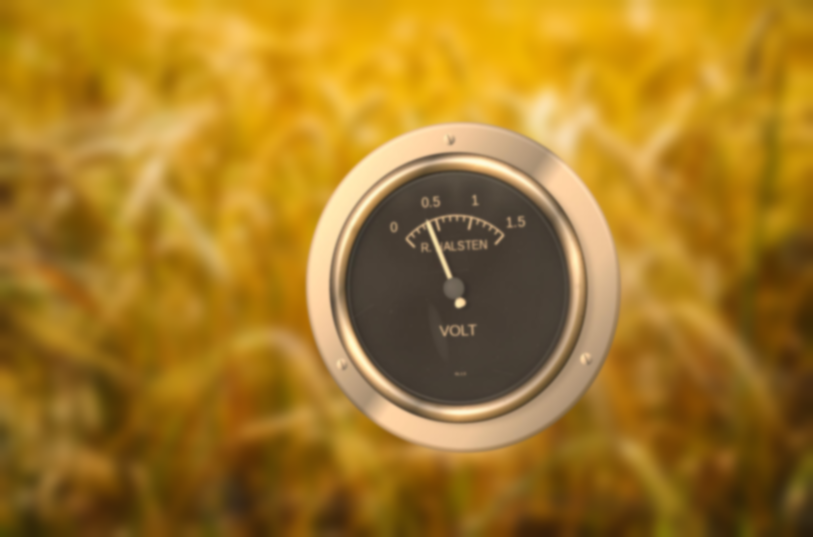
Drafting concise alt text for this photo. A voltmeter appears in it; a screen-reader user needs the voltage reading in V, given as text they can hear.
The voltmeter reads 0.4 V
